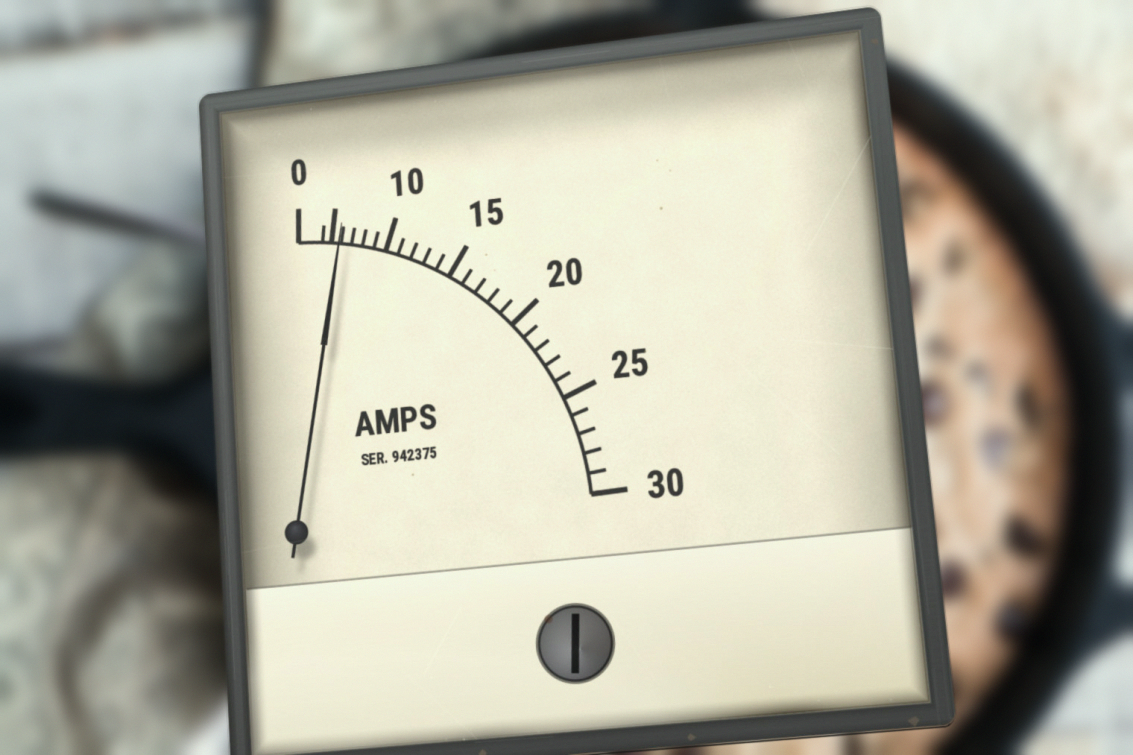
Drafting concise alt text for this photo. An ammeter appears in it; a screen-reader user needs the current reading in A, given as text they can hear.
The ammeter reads 6 A
